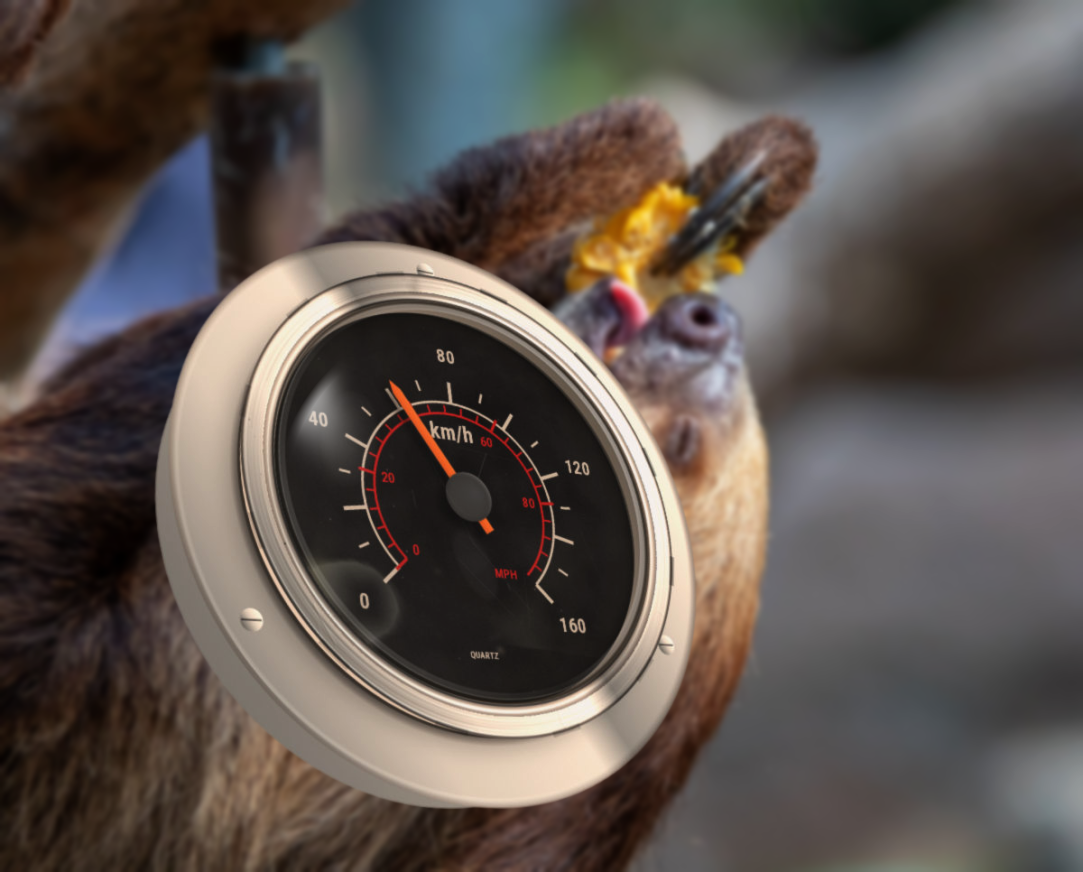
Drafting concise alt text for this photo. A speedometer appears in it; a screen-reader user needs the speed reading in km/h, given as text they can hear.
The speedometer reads 60 km/h
